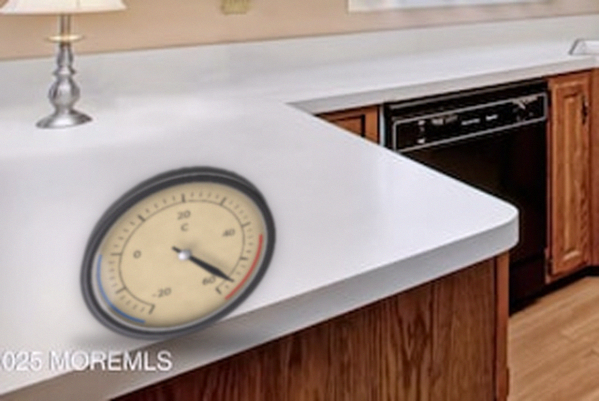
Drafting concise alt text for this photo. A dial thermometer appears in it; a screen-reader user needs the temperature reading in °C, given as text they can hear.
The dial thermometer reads 56 °C
